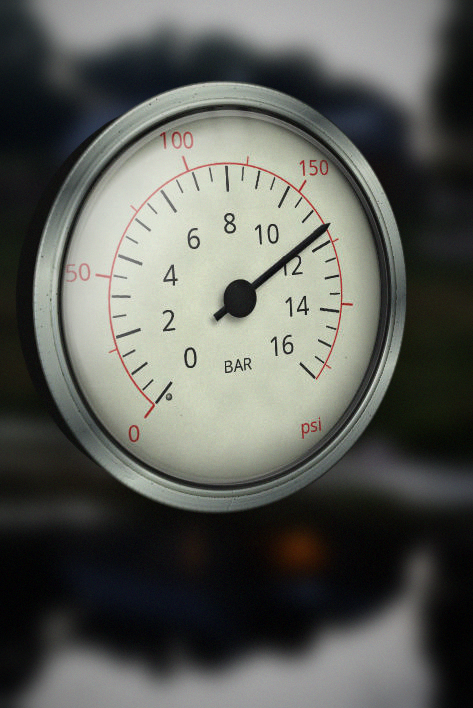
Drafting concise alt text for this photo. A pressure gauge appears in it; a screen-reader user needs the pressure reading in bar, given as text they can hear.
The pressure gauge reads 11.5 bar
